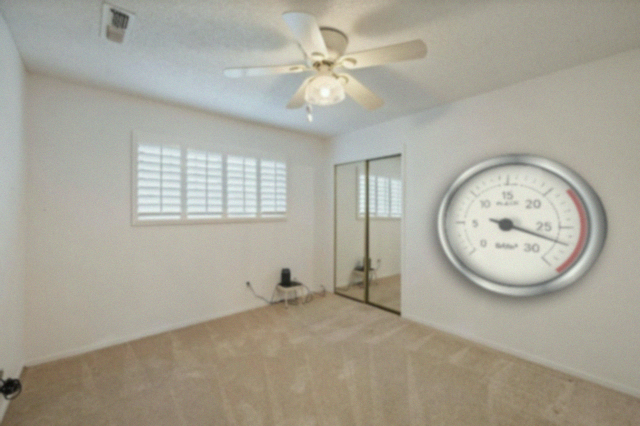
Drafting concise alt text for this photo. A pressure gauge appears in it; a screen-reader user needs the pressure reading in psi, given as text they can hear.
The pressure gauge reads 27 psi
